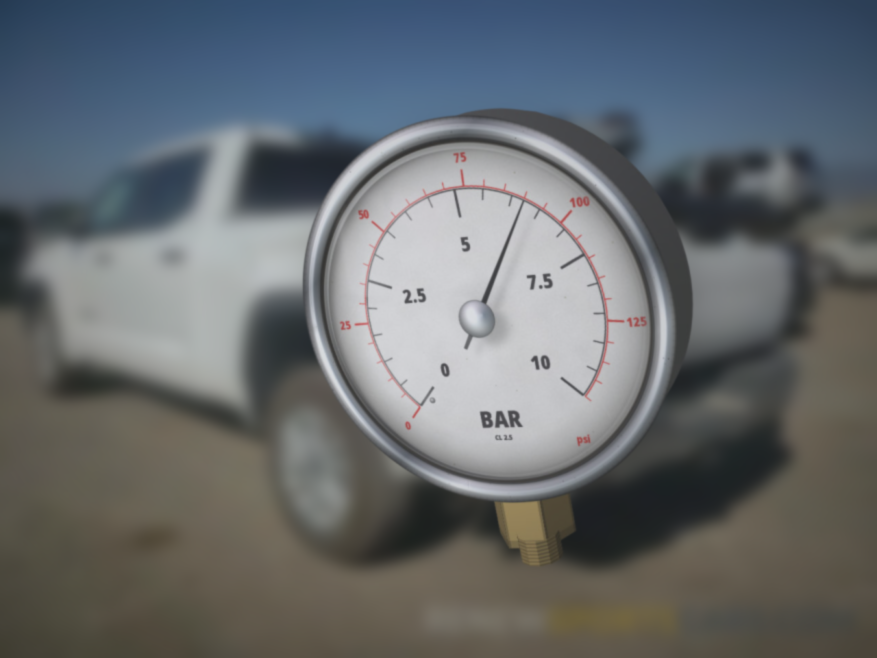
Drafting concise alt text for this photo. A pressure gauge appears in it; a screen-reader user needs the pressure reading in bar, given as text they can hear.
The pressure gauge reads 6.25 bar
